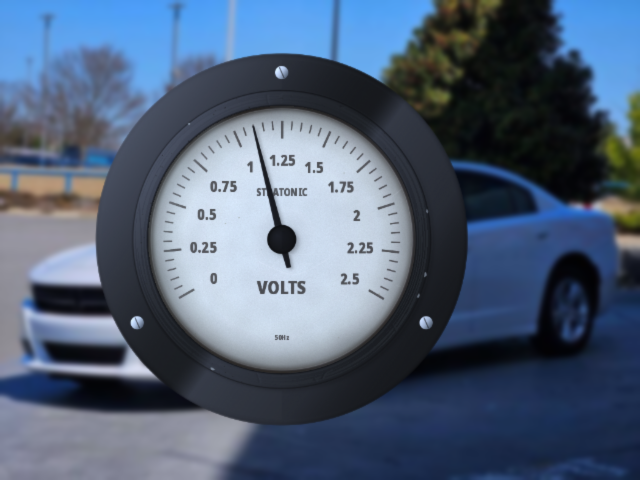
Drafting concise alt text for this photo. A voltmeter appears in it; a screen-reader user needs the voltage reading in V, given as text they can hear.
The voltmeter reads 1.1 V
